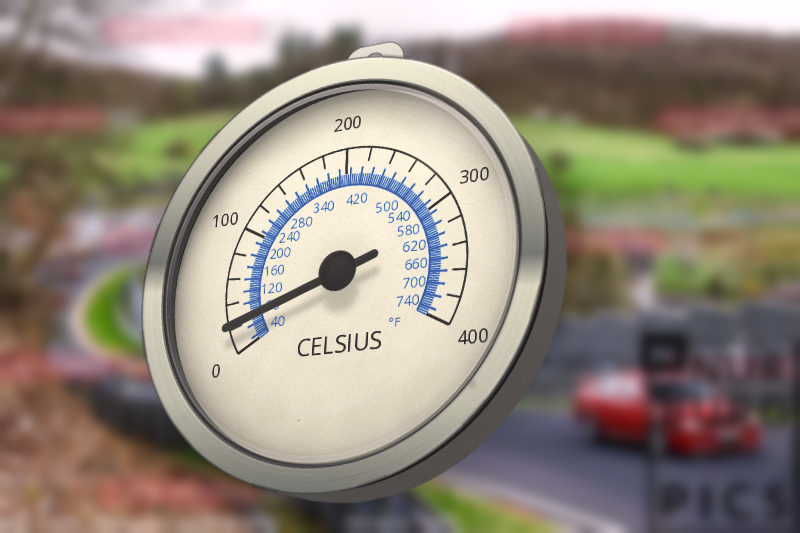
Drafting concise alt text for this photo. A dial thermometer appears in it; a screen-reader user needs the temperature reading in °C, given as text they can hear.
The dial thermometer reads 20 °C
